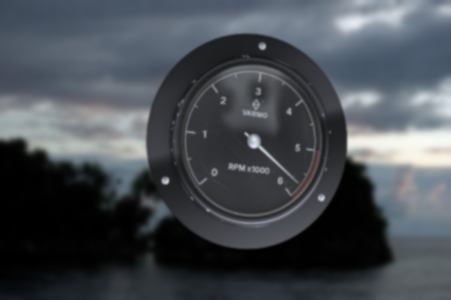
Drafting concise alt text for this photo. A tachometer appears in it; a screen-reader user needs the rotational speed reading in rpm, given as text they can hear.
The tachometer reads 5750 rpm
